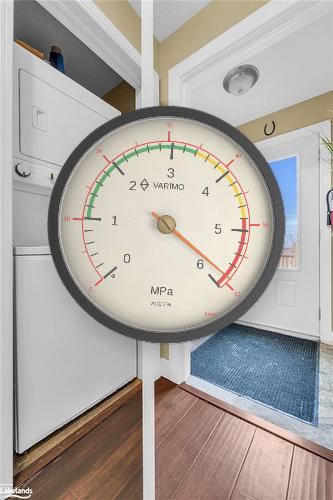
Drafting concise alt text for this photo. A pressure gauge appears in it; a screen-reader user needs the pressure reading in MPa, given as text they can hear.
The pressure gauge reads 5.8 MPa
